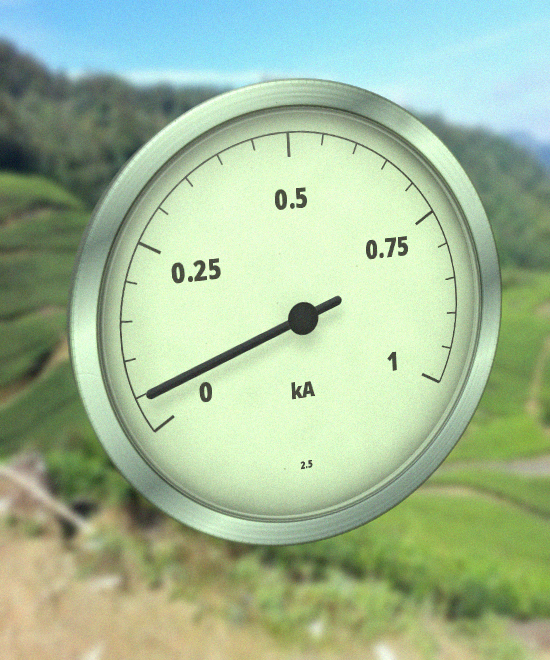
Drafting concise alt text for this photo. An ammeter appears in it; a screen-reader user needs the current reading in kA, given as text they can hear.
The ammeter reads 0.05 kA
